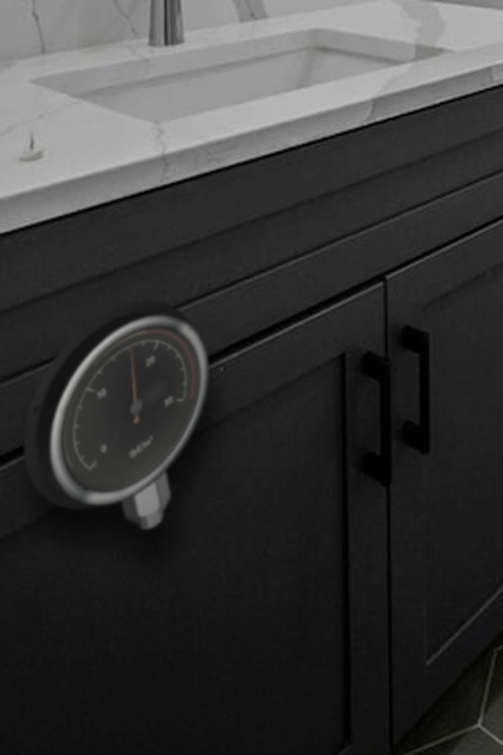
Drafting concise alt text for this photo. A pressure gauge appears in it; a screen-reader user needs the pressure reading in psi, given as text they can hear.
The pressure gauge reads 16 psi
